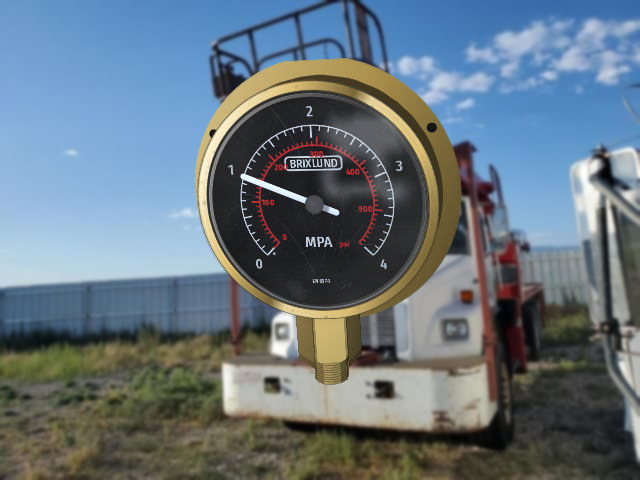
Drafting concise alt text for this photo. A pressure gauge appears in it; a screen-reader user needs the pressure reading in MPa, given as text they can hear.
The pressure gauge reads 1 MPa
